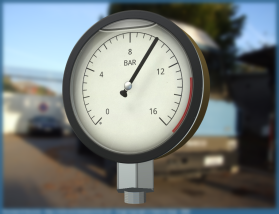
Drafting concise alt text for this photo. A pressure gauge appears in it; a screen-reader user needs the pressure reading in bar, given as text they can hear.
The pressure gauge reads 10 bar
